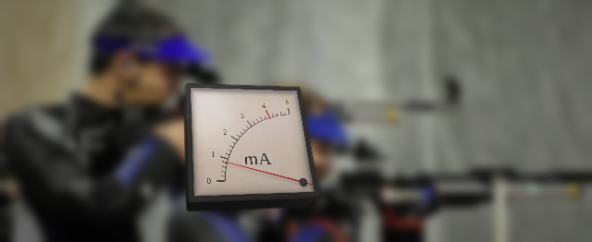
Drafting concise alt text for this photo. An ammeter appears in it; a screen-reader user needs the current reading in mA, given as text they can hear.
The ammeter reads 0.8 mA
